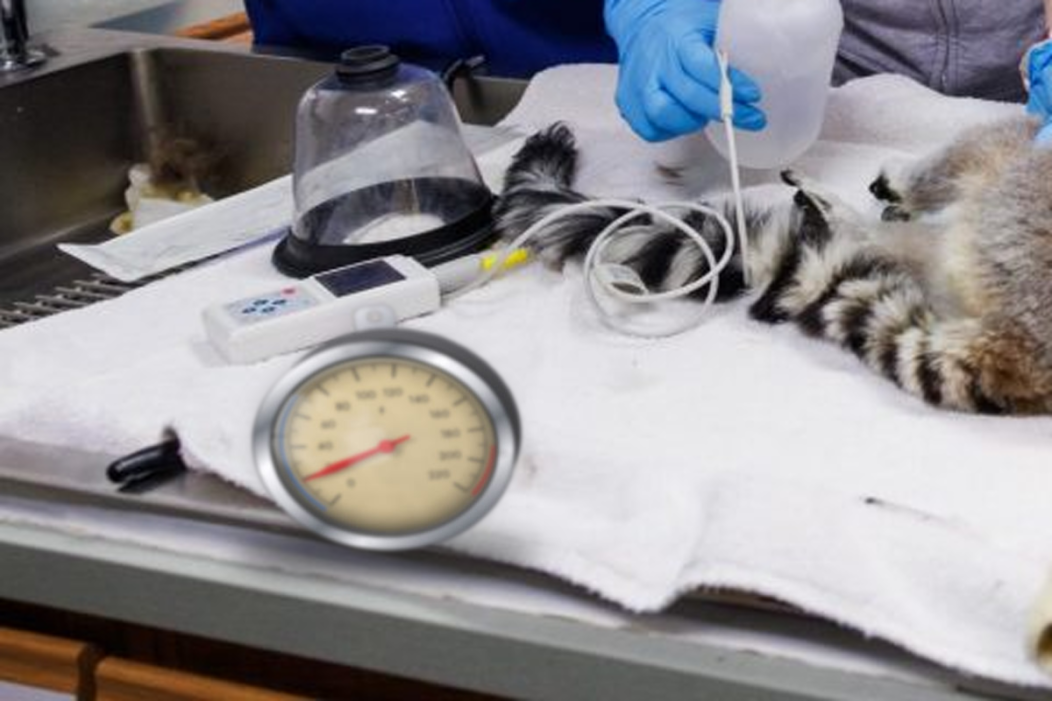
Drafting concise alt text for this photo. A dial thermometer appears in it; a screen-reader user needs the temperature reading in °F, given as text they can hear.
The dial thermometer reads 20 °F
